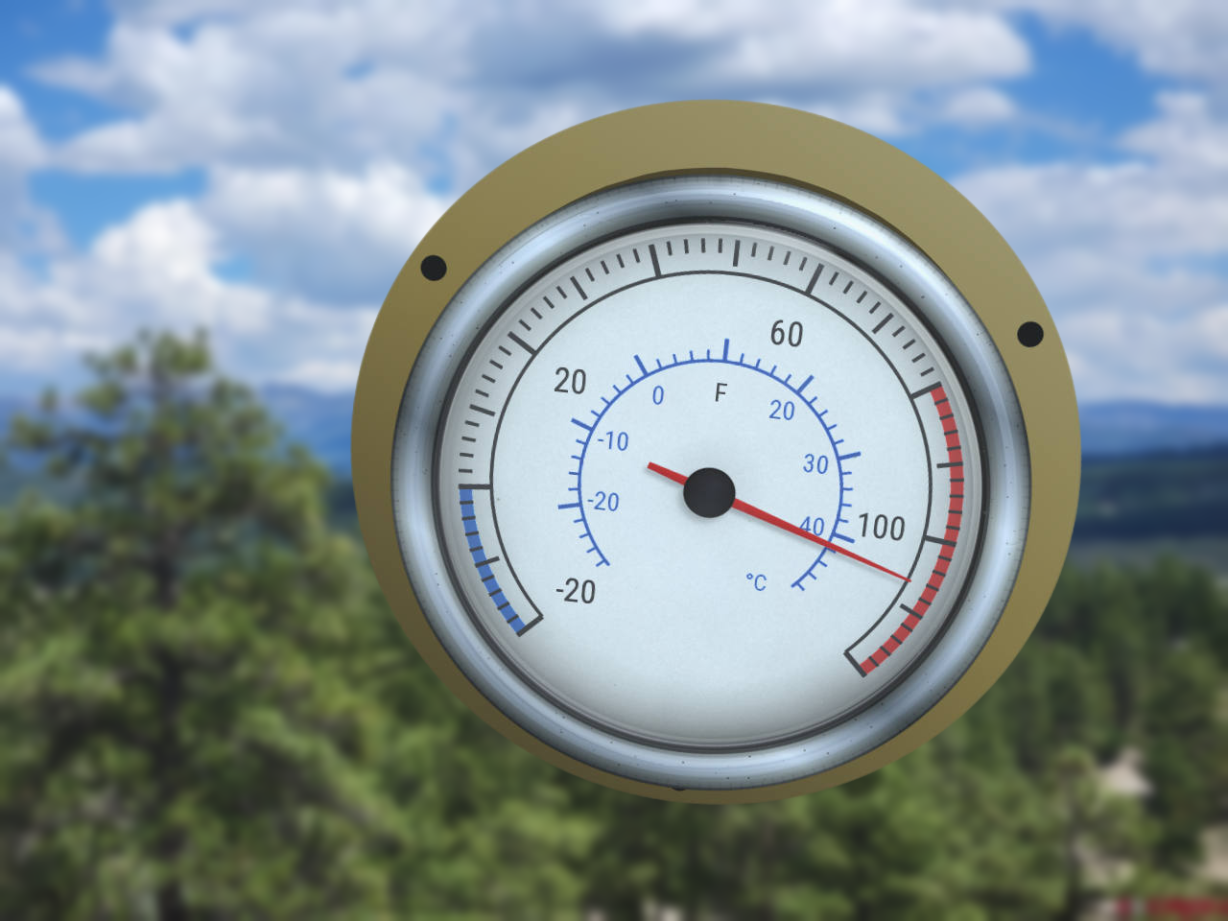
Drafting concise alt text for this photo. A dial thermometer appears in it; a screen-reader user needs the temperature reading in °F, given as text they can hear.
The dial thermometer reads 106 °F
